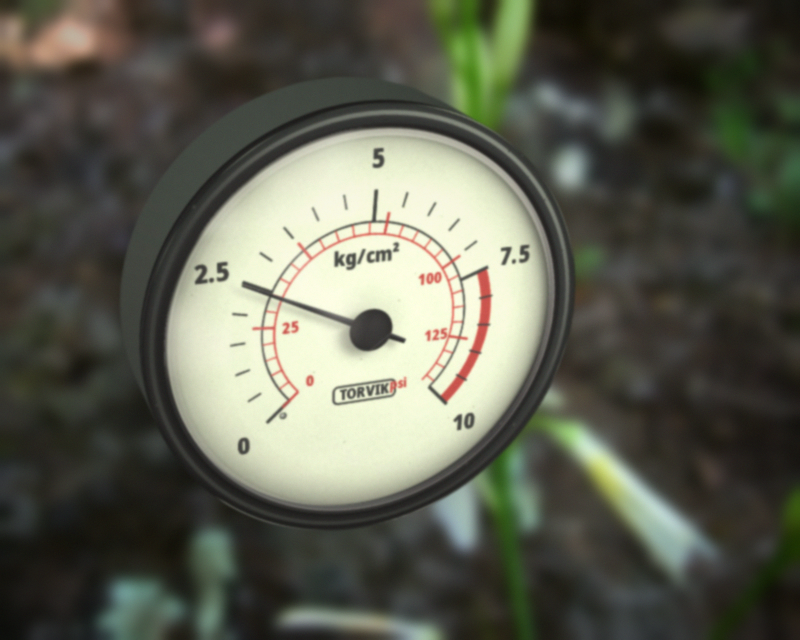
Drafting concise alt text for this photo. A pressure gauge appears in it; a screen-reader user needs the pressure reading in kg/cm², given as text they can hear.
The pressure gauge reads 2.5 kg/cm²
